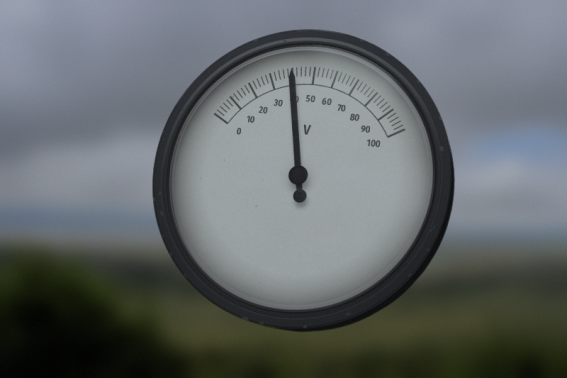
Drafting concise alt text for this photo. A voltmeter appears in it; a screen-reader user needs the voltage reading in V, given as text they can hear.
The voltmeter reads 40 V
